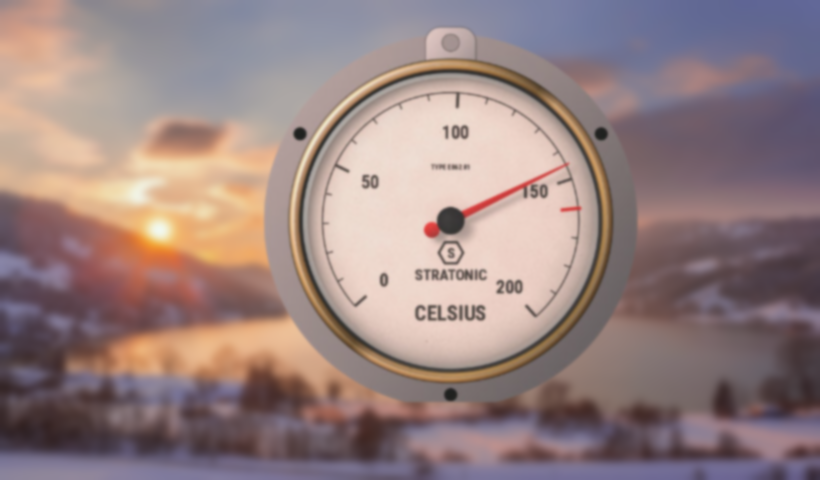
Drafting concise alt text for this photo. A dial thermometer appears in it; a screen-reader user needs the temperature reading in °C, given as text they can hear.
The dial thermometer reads 145 °C
